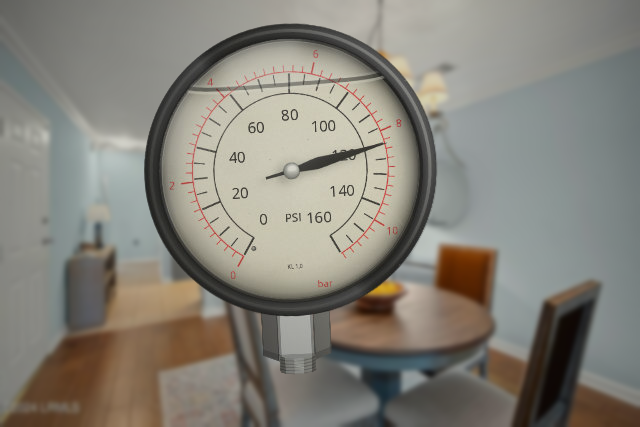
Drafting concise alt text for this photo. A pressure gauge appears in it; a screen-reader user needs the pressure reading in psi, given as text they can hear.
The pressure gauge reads 120 psi
